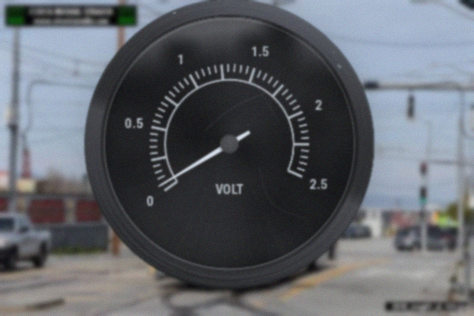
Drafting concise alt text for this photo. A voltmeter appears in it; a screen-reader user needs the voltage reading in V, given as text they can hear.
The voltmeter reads 0.05 V
